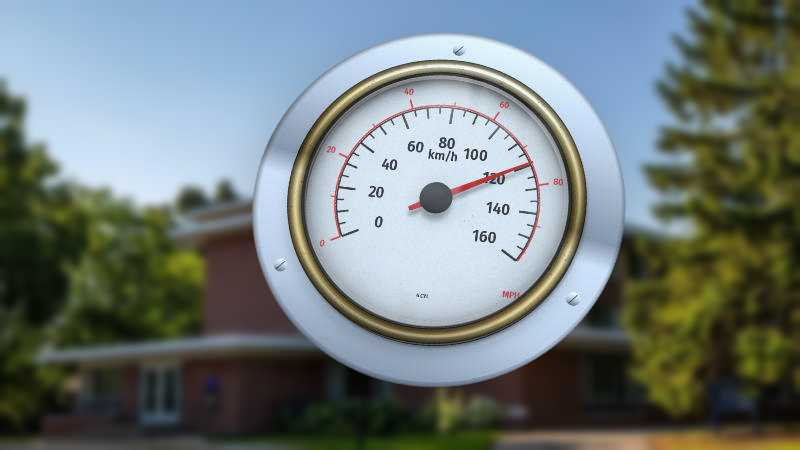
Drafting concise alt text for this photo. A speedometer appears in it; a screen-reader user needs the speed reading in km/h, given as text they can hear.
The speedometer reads 120 km/h
